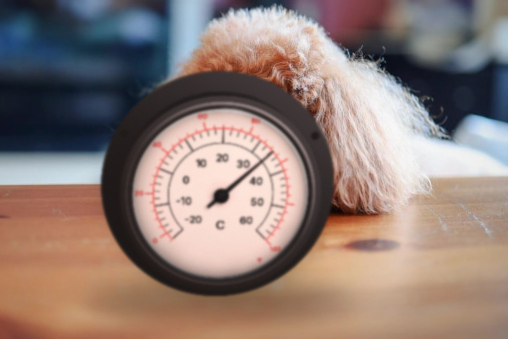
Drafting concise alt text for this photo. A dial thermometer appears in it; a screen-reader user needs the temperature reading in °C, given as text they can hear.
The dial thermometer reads 34 °C
